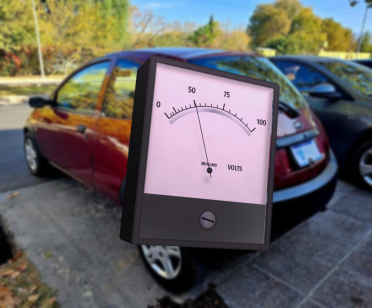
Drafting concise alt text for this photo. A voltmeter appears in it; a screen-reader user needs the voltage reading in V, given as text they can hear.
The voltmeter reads 50 V
